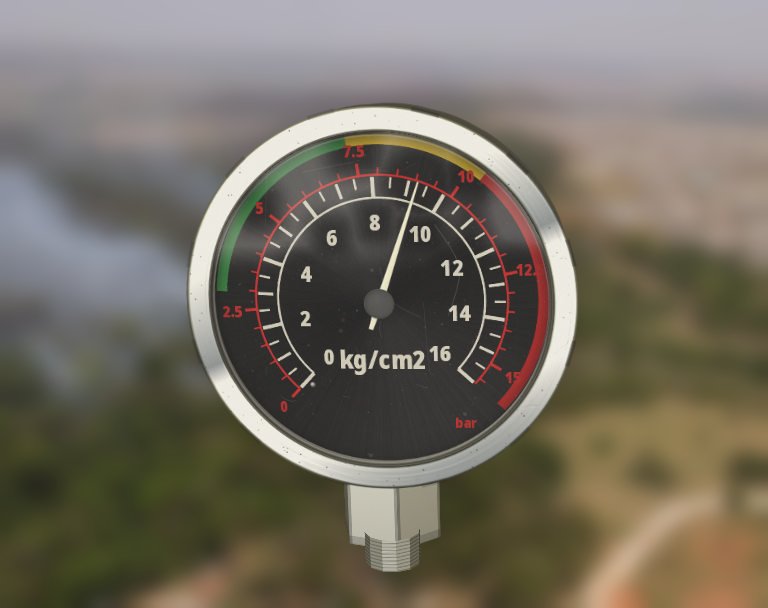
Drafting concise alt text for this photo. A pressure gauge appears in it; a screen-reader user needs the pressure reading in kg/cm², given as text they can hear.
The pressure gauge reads 9.25 kg/cm²
